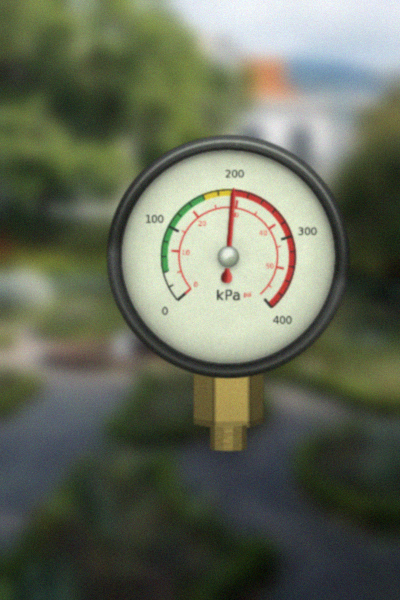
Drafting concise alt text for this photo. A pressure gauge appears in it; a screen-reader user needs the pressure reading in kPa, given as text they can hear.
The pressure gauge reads 200 kPa
